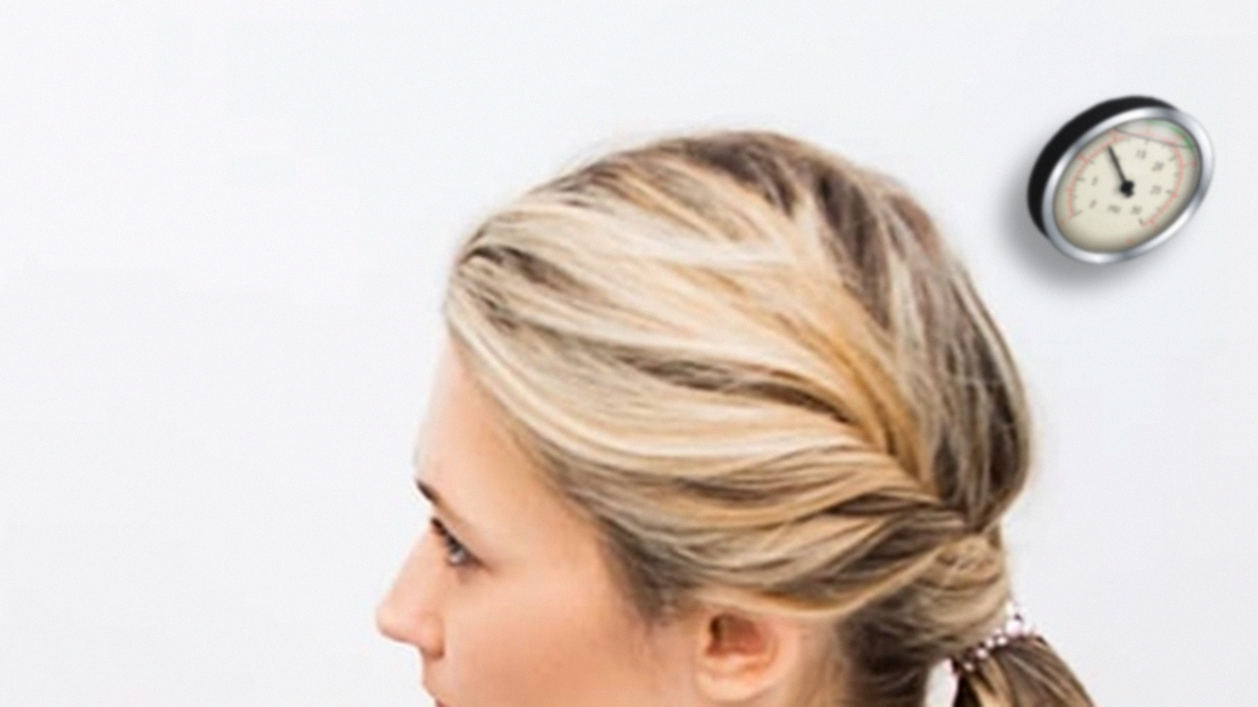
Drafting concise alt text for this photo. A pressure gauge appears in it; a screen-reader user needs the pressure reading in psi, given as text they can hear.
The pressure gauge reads 10 psi
